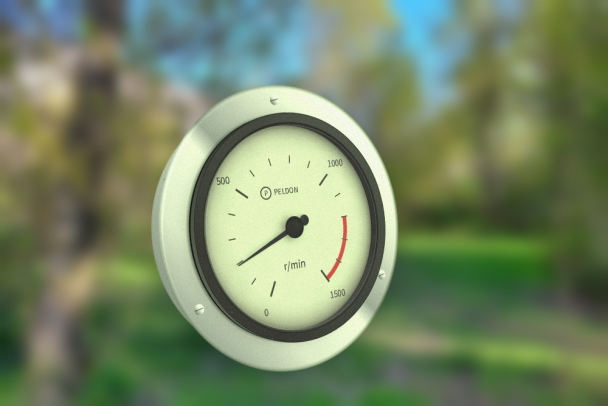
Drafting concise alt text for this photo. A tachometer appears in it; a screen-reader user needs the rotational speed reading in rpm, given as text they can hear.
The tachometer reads 200 rpm
